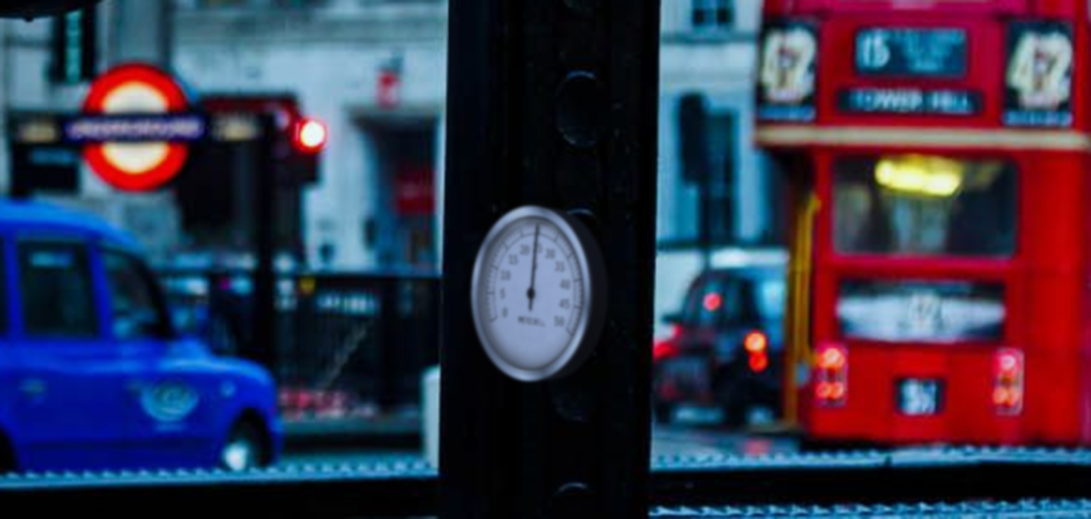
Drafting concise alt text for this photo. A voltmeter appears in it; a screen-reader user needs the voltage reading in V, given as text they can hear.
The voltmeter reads 25 V
